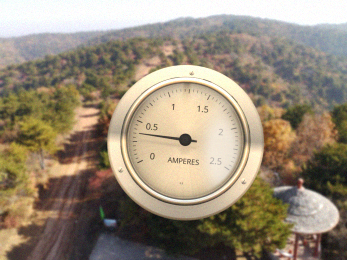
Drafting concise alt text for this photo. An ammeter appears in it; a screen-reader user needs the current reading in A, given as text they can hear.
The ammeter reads 0.35 A
